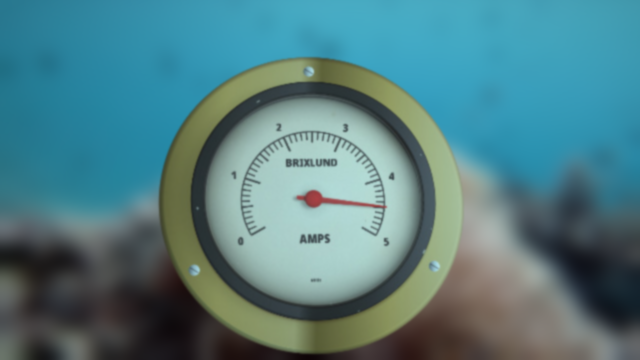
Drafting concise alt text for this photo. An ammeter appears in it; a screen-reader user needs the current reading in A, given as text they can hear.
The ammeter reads 4.5 A
